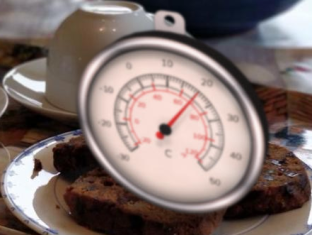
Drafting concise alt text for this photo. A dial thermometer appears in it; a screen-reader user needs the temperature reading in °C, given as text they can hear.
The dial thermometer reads 20 °C
